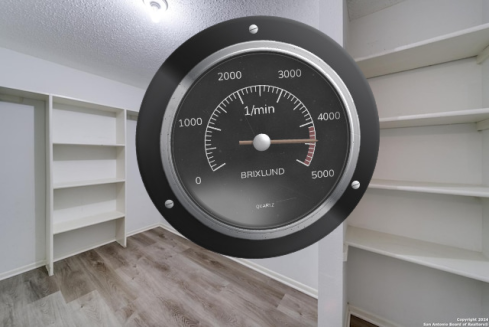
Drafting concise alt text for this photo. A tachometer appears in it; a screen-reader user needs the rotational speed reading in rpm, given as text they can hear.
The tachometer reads 4400 rpm
